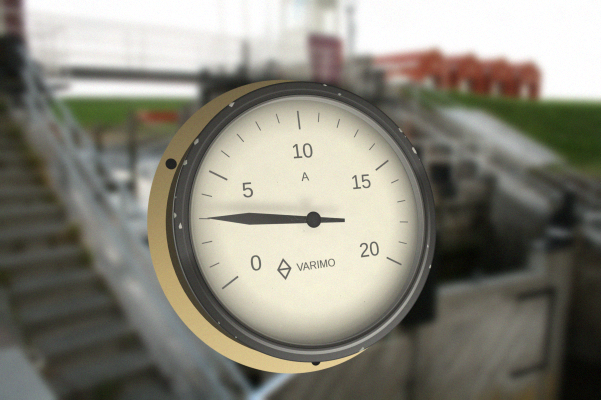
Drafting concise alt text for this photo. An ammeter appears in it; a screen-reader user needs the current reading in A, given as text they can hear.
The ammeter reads 3 A
